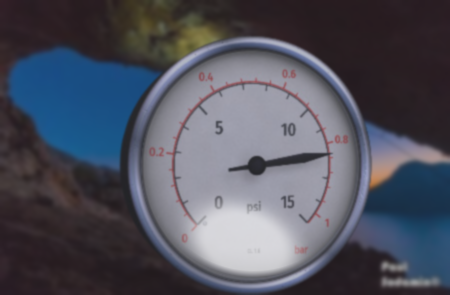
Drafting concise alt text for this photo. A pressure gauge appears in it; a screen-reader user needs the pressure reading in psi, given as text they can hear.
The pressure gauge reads 12 psi
